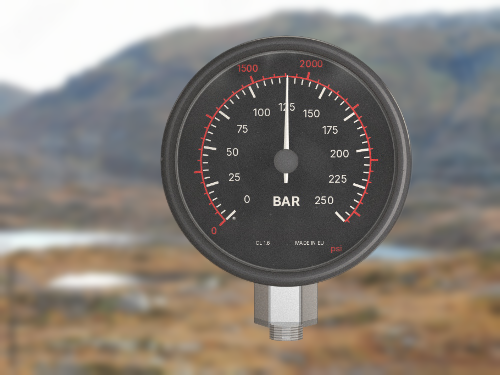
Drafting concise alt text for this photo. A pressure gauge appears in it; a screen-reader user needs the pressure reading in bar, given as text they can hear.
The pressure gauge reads 125 bar
